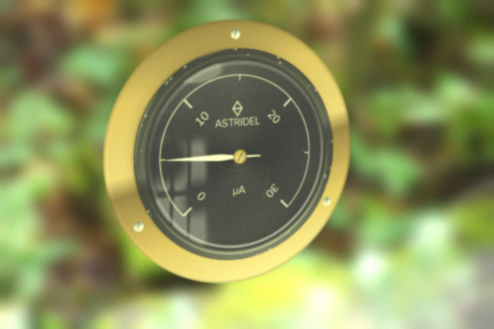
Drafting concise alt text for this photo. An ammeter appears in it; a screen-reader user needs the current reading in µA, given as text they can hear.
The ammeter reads 5 µA
